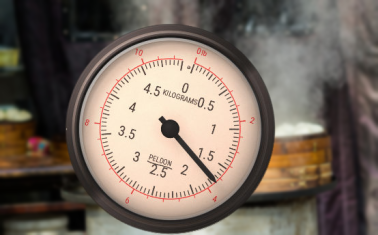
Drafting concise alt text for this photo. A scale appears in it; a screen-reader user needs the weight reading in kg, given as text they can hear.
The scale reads 1.7 kg
